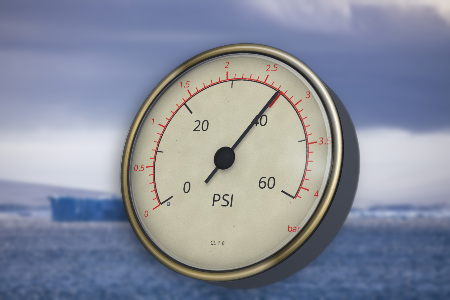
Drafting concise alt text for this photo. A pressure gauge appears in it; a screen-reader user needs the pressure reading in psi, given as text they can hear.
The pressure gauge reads 40 psi
